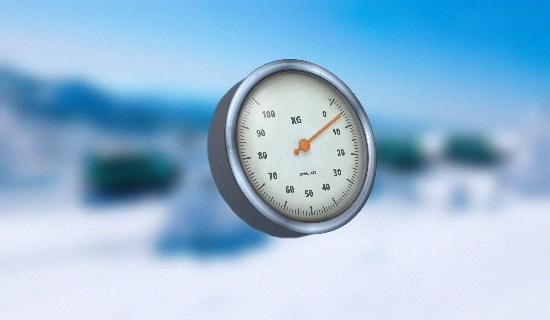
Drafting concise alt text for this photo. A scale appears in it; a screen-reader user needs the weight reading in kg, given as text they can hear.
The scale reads 5 kg
